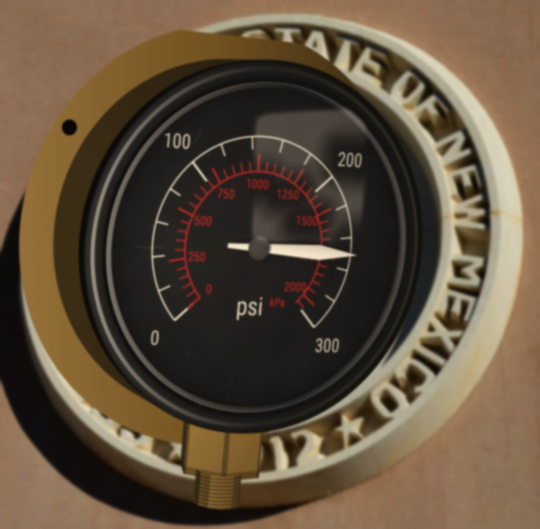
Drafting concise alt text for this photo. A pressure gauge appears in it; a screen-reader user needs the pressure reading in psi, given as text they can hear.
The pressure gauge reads 250 psi
